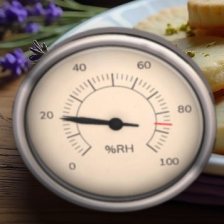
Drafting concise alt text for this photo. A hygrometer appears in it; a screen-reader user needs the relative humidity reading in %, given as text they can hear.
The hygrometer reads 20 %
